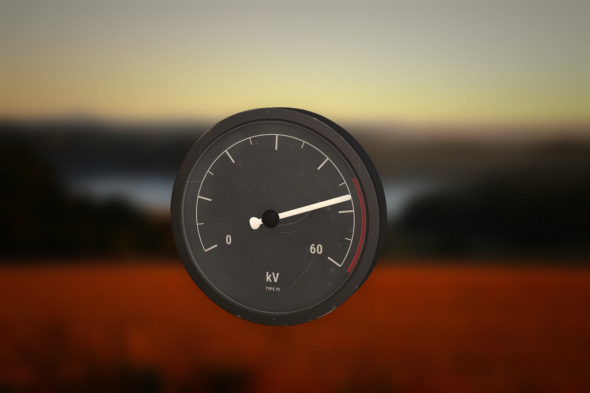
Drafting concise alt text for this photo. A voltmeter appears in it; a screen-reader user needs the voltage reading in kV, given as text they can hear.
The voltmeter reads 47.5 kV
